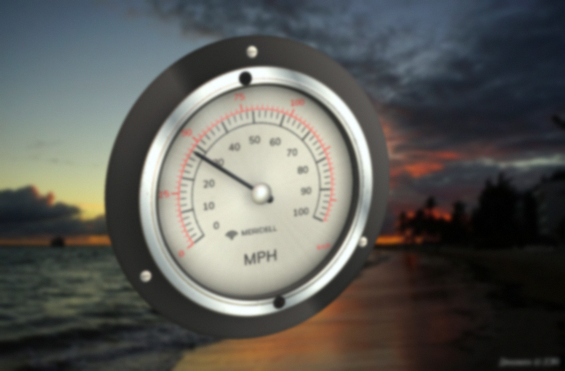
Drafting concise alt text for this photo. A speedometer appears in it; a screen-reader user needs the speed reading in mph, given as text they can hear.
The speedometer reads 28 mph
